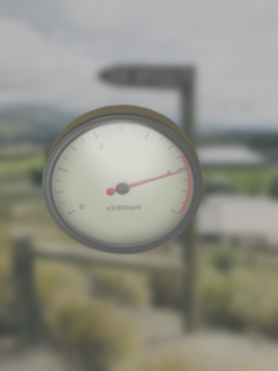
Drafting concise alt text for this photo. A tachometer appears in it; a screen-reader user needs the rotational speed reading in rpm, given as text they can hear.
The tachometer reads 4000 rpm
